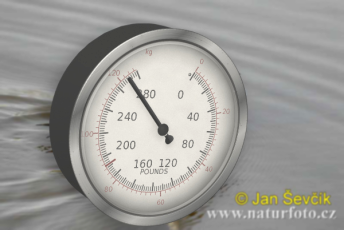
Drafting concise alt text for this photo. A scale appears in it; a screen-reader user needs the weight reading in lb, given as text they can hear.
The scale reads 270 lb
